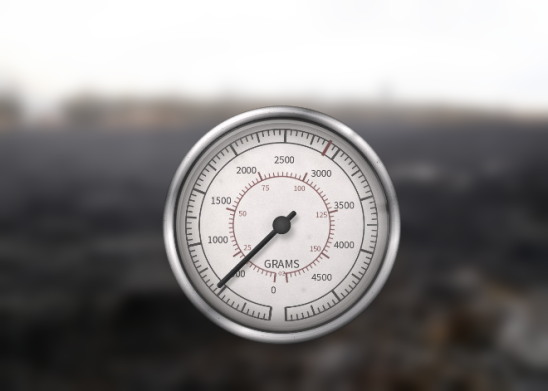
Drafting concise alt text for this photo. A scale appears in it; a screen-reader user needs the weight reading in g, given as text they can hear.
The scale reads 550 g
